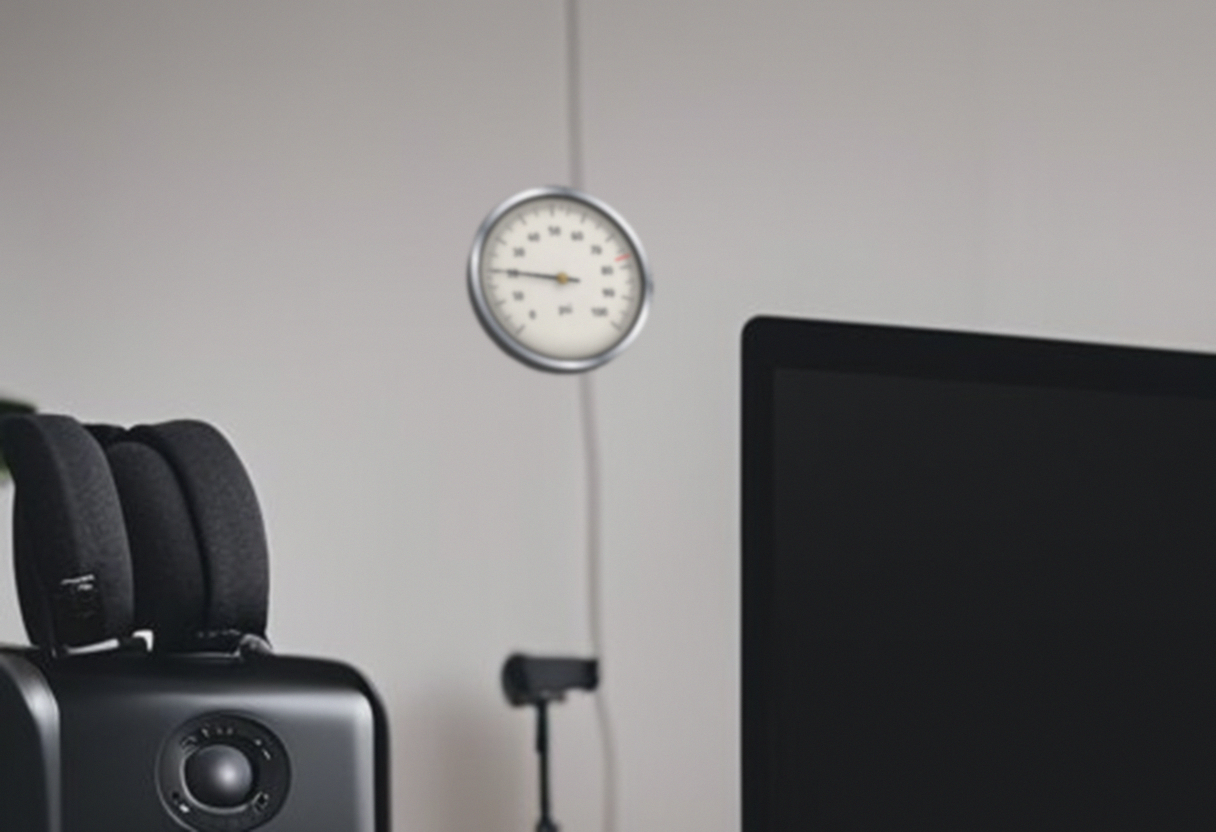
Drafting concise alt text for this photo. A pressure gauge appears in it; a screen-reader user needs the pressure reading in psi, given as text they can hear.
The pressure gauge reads 20 psi
